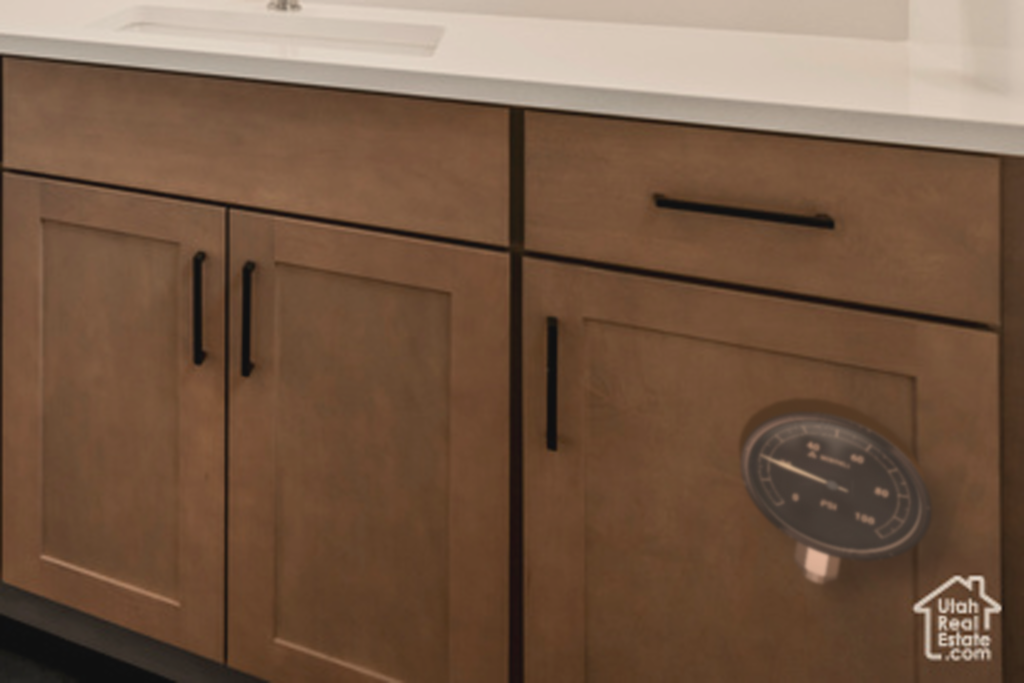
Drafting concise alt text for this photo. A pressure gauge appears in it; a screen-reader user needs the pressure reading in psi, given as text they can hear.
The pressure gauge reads 20 psi
